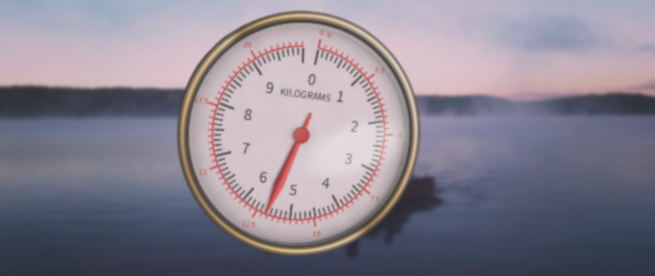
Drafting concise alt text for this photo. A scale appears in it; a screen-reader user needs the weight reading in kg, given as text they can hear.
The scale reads 5.5 kg
